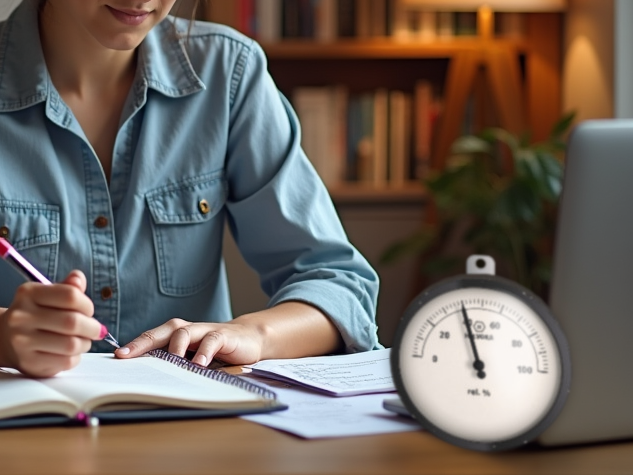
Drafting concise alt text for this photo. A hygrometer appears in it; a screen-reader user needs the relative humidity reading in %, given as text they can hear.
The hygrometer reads 40 %
